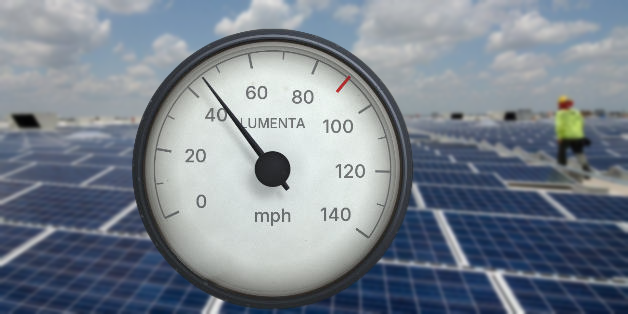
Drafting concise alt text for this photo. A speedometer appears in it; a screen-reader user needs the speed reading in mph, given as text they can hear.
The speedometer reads 45 mph
